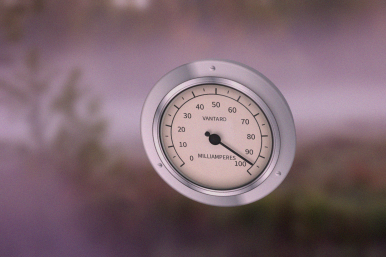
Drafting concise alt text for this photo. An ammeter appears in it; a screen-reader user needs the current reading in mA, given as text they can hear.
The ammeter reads 95 mA
